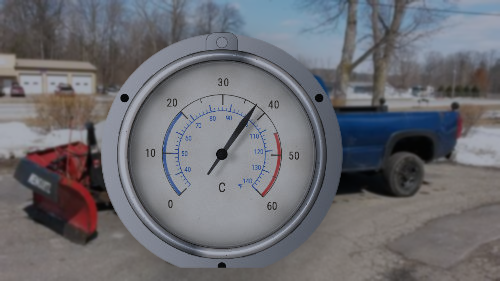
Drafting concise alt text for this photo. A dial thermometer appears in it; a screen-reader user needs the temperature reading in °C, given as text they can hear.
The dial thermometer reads 37.5 °C
